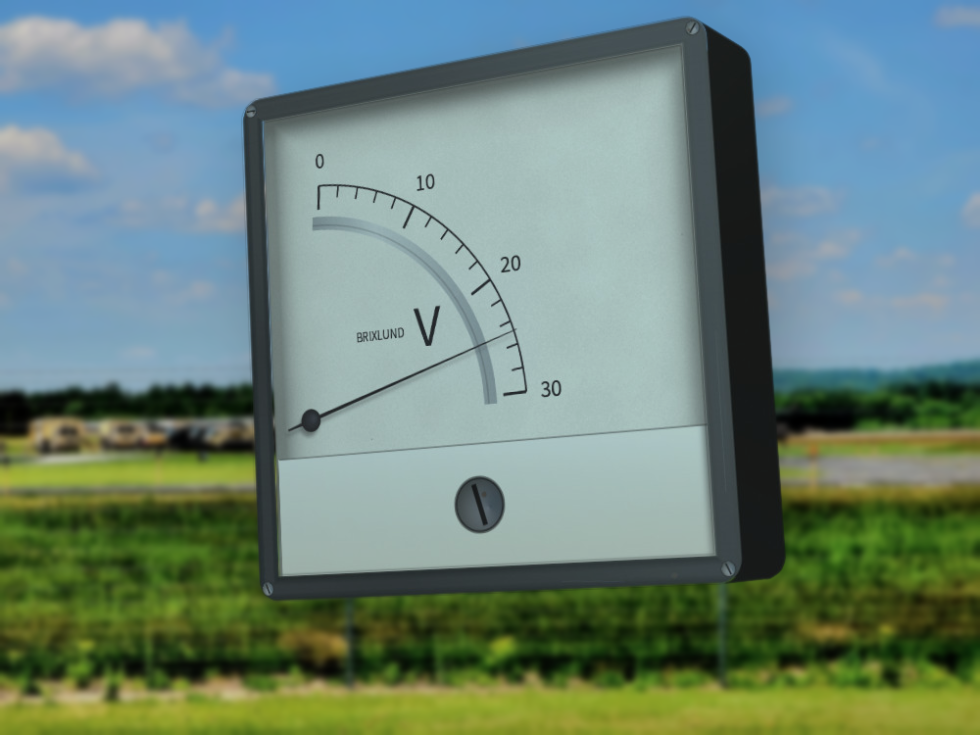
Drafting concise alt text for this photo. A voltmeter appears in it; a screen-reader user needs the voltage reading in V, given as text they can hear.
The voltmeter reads 25 V
